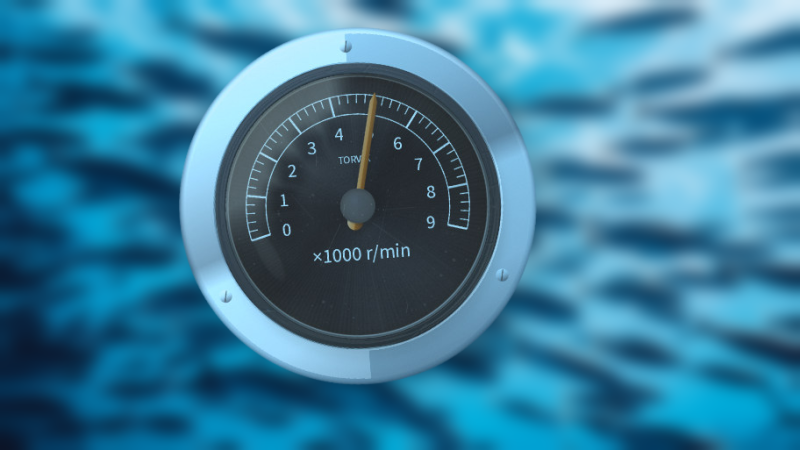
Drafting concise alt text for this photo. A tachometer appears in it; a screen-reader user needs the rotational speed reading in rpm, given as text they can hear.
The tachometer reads 5000 rpm
